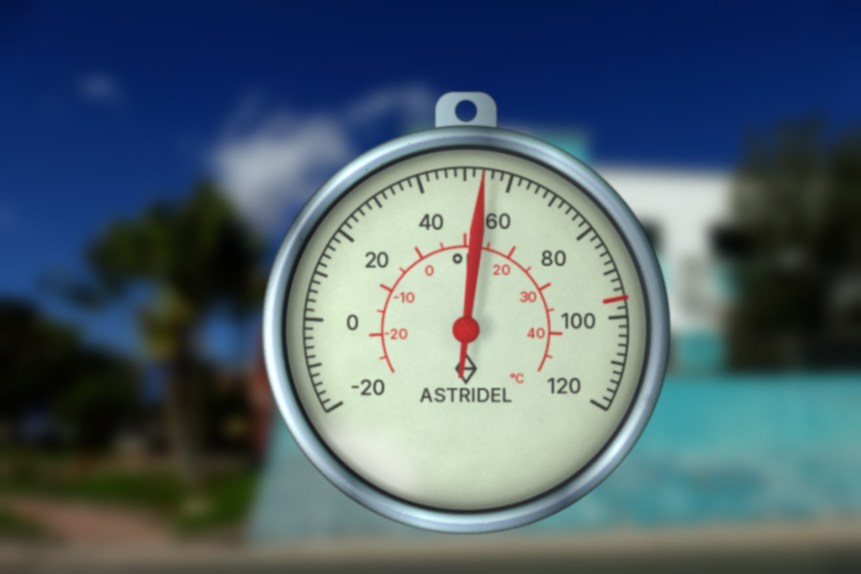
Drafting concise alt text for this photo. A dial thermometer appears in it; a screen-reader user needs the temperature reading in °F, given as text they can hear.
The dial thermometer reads 54 °F
